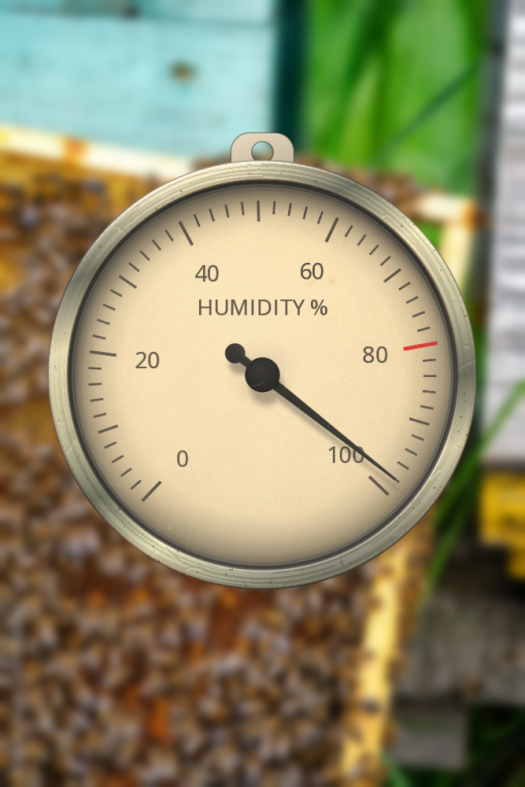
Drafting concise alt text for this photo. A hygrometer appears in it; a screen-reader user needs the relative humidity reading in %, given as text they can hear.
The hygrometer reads 98 %
